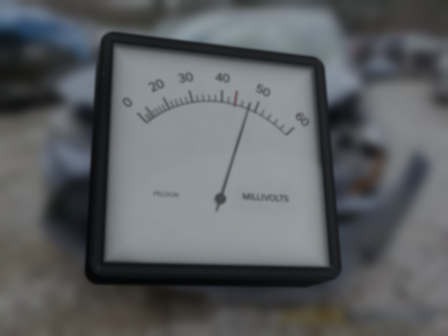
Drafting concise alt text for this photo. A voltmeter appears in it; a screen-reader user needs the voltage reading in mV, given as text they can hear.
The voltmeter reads 48 mV
